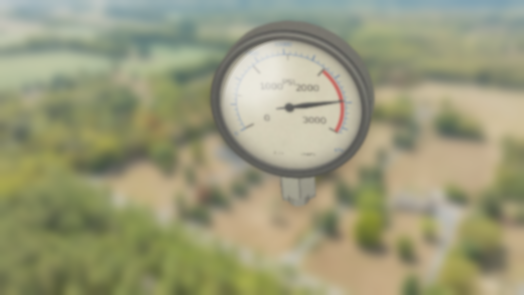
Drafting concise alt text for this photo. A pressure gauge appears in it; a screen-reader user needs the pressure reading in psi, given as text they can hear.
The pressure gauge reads 2500 psi
